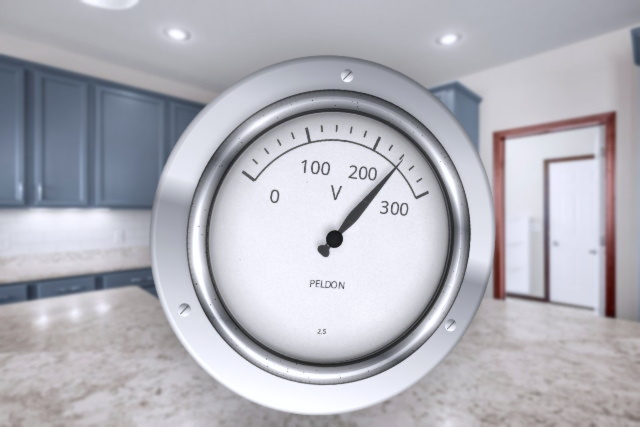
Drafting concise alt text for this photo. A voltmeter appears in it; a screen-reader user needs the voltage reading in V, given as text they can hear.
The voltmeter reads 240 V
